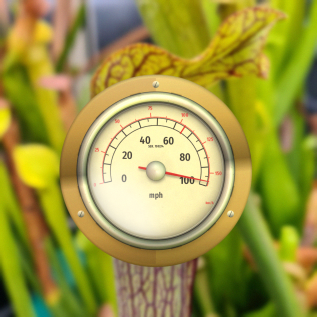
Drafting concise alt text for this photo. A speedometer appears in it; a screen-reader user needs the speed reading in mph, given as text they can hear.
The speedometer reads 97.5 mph
